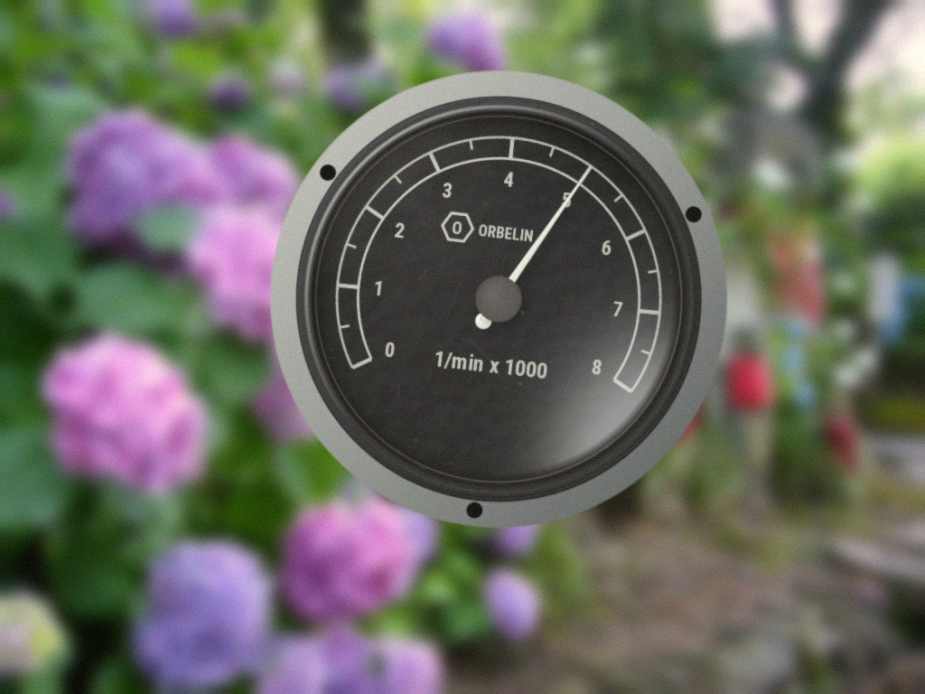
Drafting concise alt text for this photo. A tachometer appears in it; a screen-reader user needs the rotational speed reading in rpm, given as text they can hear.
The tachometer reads 5000 rpm
